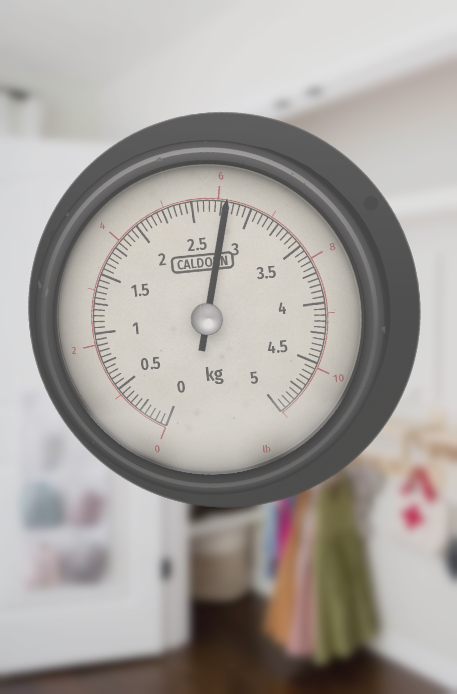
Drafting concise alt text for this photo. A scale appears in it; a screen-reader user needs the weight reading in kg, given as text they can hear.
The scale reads 2.8 kg
